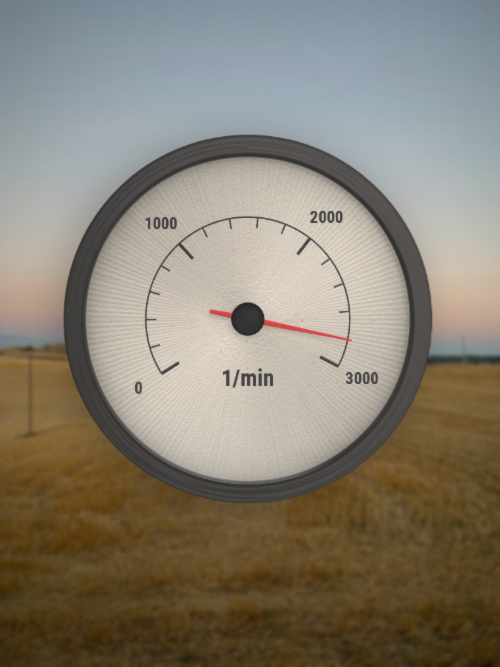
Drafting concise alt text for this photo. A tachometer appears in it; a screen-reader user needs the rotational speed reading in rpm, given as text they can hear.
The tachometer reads 2800 rpm
